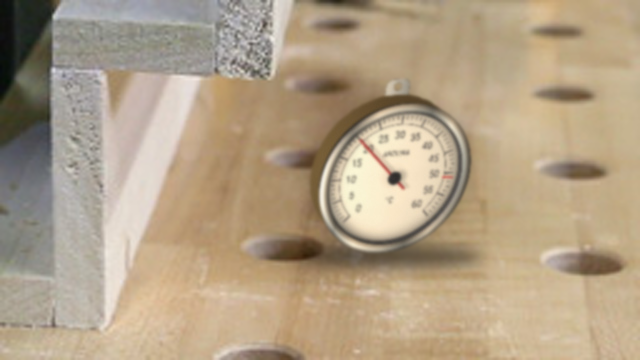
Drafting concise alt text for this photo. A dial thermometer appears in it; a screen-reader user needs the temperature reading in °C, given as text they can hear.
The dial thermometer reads 20 °C
